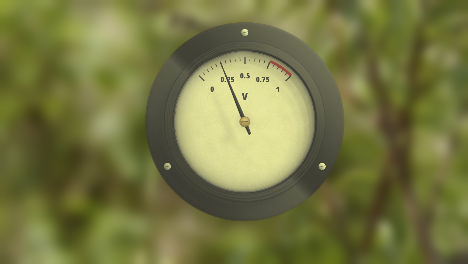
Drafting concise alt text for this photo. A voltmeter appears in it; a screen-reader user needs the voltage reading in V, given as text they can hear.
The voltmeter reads 0.25 V
